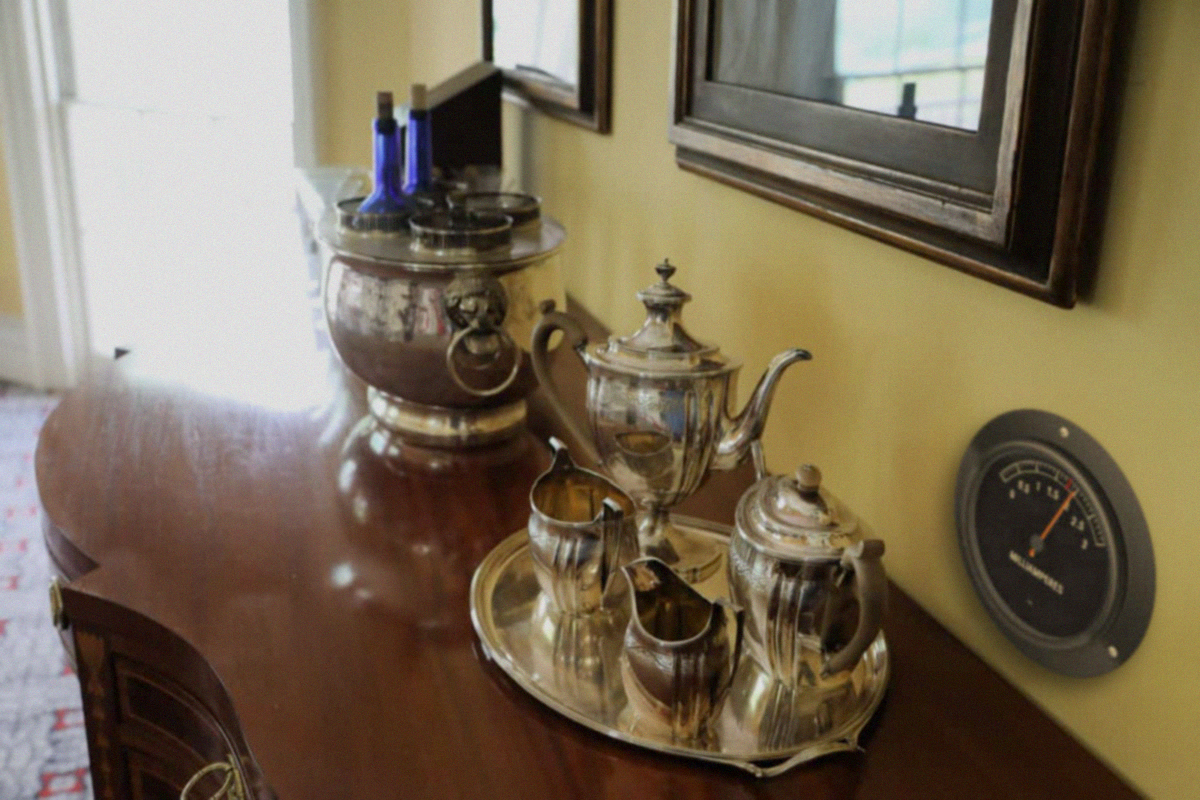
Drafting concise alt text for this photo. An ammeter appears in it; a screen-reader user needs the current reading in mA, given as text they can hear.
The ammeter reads 2 mA
